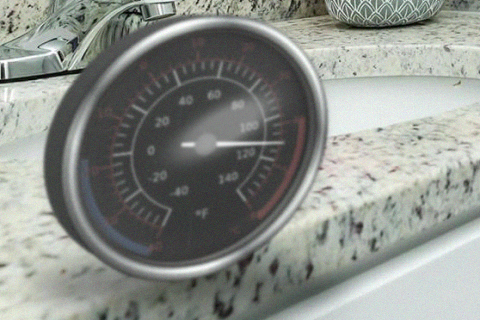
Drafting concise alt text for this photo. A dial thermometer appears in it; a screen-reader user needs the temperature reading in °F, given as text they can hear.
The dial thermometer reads 112 °F
